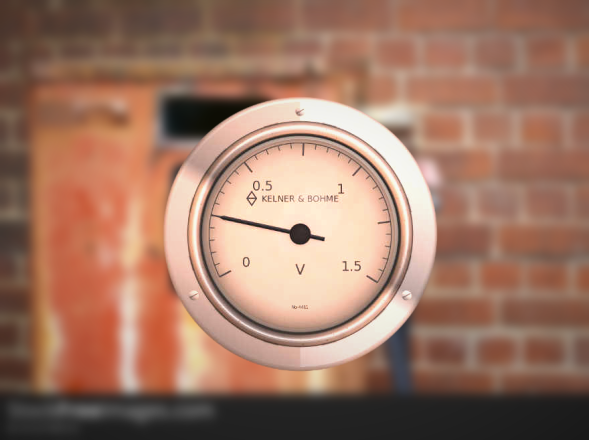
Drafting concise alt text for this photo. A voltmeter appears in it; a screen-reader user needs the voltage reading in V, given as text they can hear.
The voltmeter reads 0.25 V
